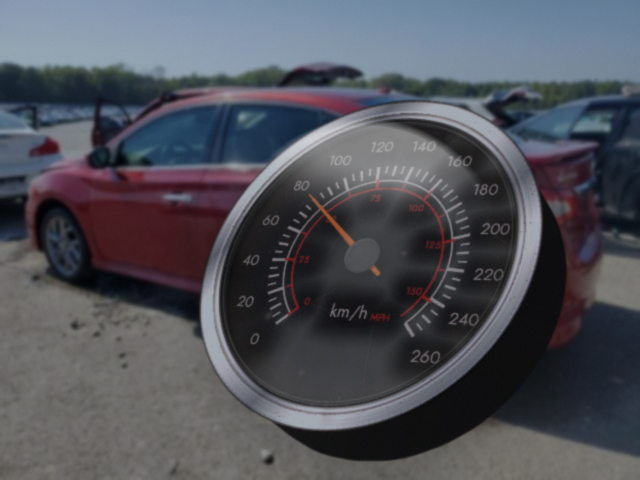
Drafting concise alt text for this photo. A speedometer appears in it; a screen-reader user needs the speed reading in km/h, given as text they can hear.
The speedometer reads 80 km/h
